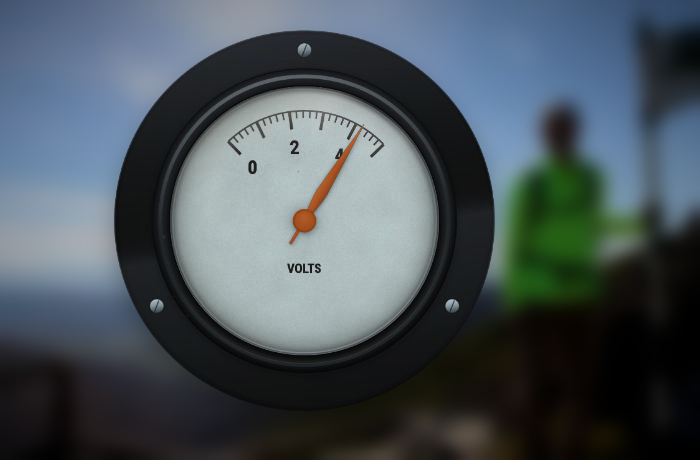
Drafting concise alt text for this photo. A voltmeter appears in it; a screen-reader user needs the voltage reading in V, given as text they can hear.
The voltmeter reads 4.2 V
